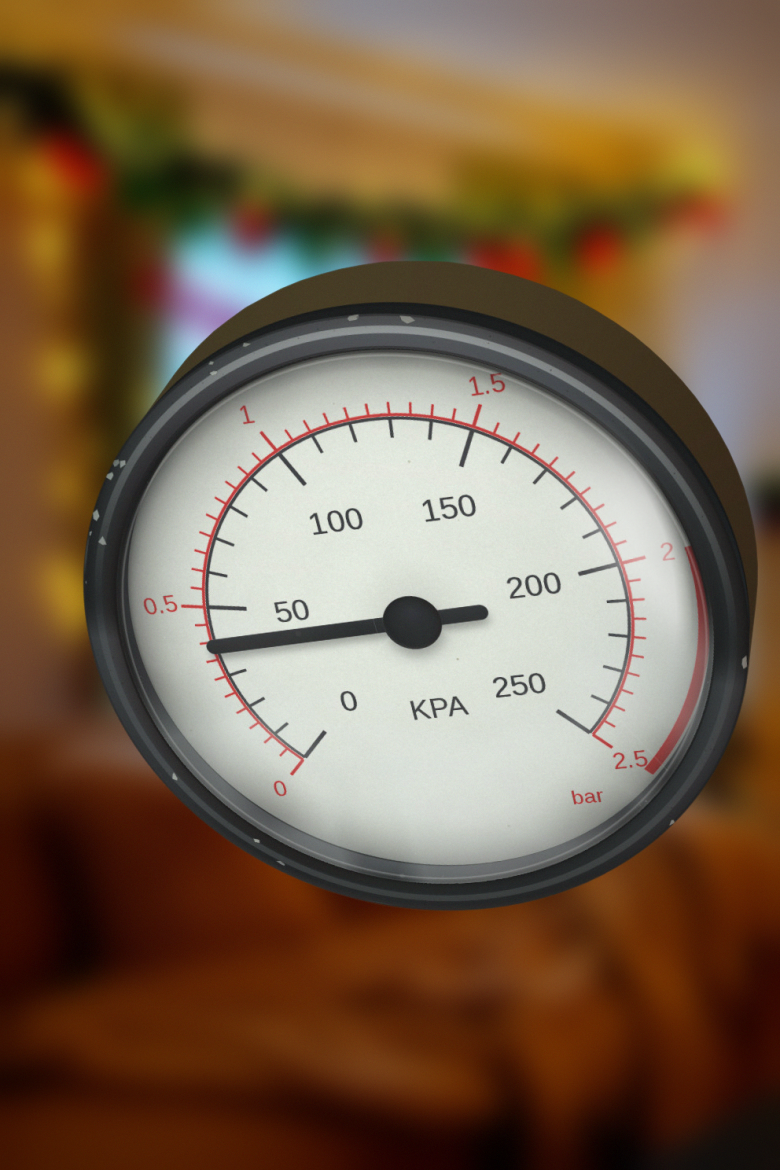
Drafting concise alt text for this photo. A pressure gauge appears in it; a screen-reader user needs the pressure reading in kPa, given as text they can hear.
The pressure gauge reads 40 kPa
